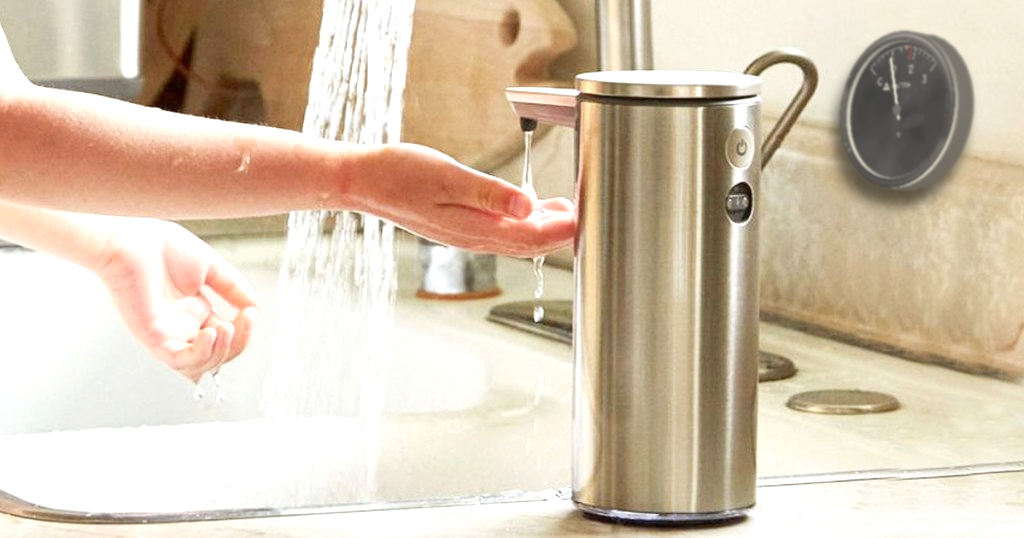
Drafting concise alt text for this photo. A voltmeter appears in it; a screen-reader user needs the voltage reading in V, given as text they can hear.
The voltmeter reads 1 V
